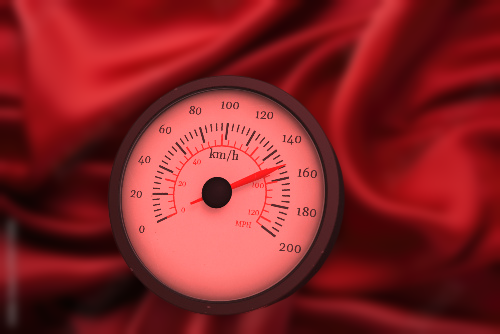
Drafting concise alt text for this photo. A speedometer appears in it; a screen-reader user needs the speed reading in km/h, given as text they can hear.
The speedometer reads 152 km/h
